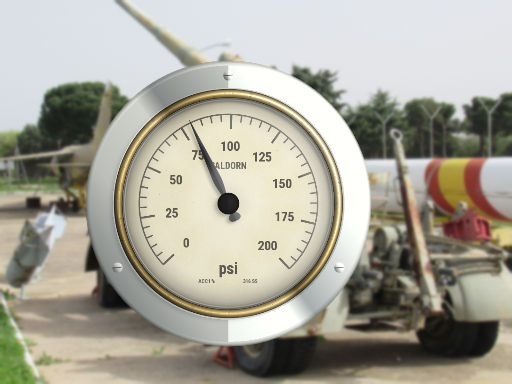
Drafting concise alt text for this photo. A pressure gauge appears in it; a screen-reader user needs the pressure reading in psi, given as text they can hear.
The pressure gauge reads 80 psi
